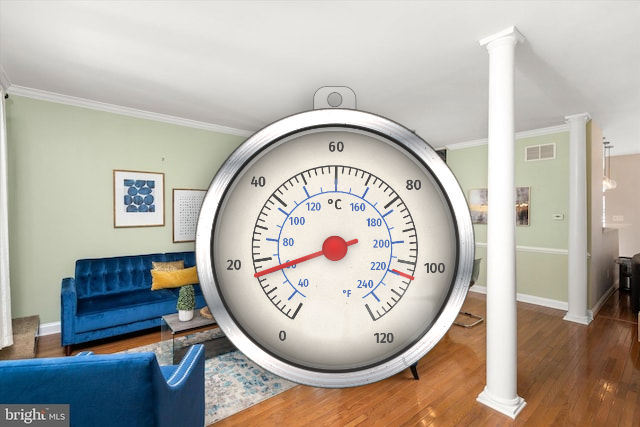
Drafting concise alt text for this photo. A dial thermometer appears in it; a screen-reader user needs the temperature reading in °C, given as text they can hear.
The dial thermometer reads 16 °C
